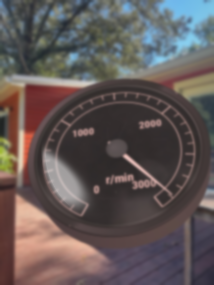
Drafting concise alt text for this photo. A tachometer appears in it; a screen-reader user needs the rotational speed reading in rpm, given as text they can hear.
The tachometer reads 2900 rpm
